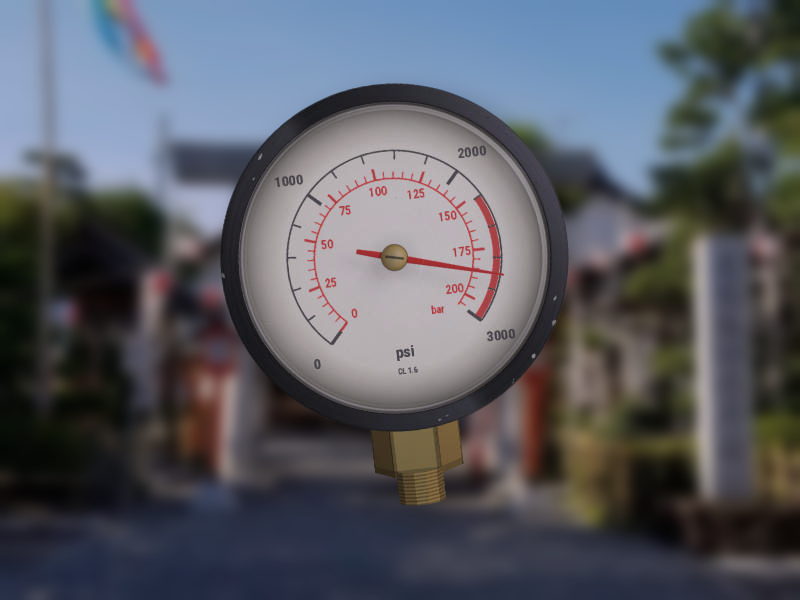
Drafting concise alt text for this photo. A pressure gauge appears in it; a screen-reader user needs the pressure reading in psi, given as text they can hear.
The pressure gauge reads 2700 psi
